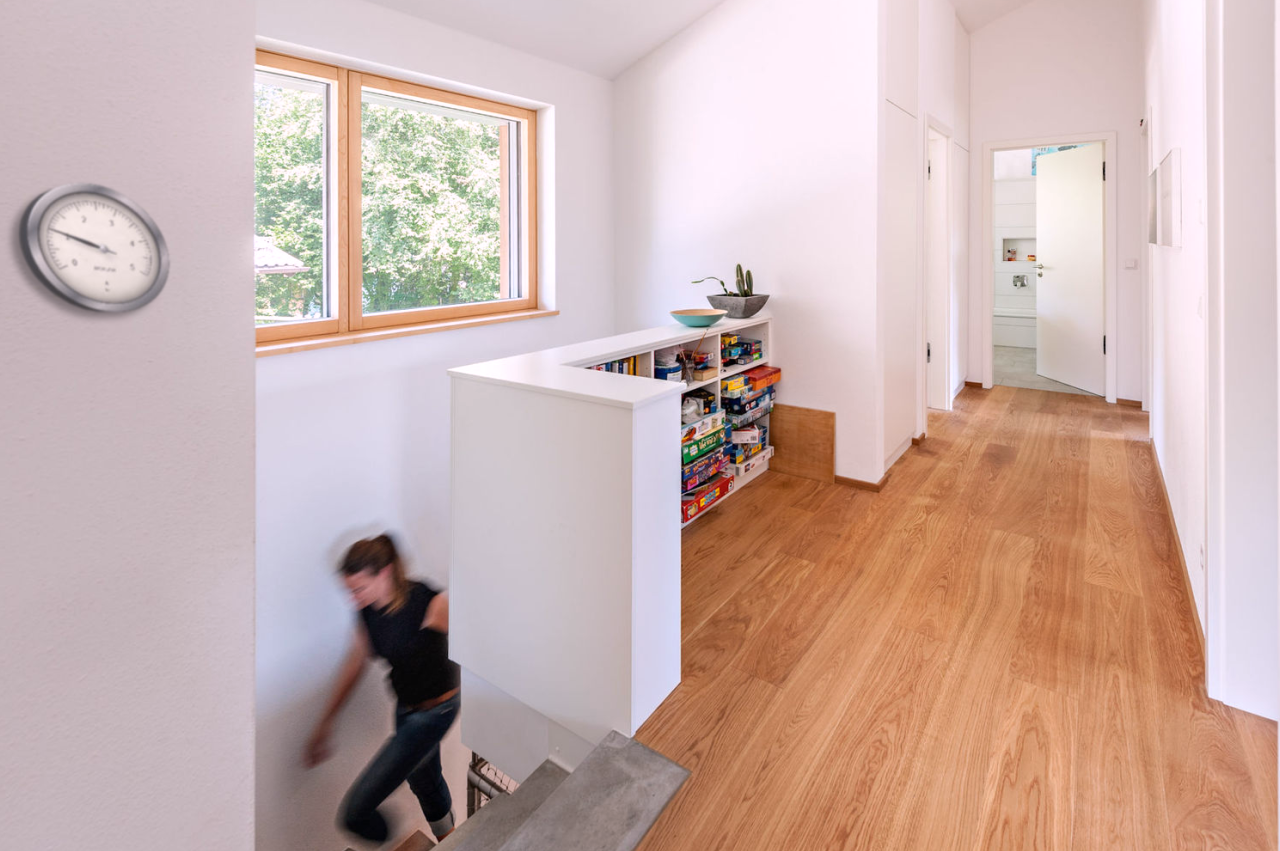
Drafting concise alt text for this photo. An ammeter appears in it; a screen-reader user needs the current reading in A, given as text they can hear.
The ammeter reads 1 A
